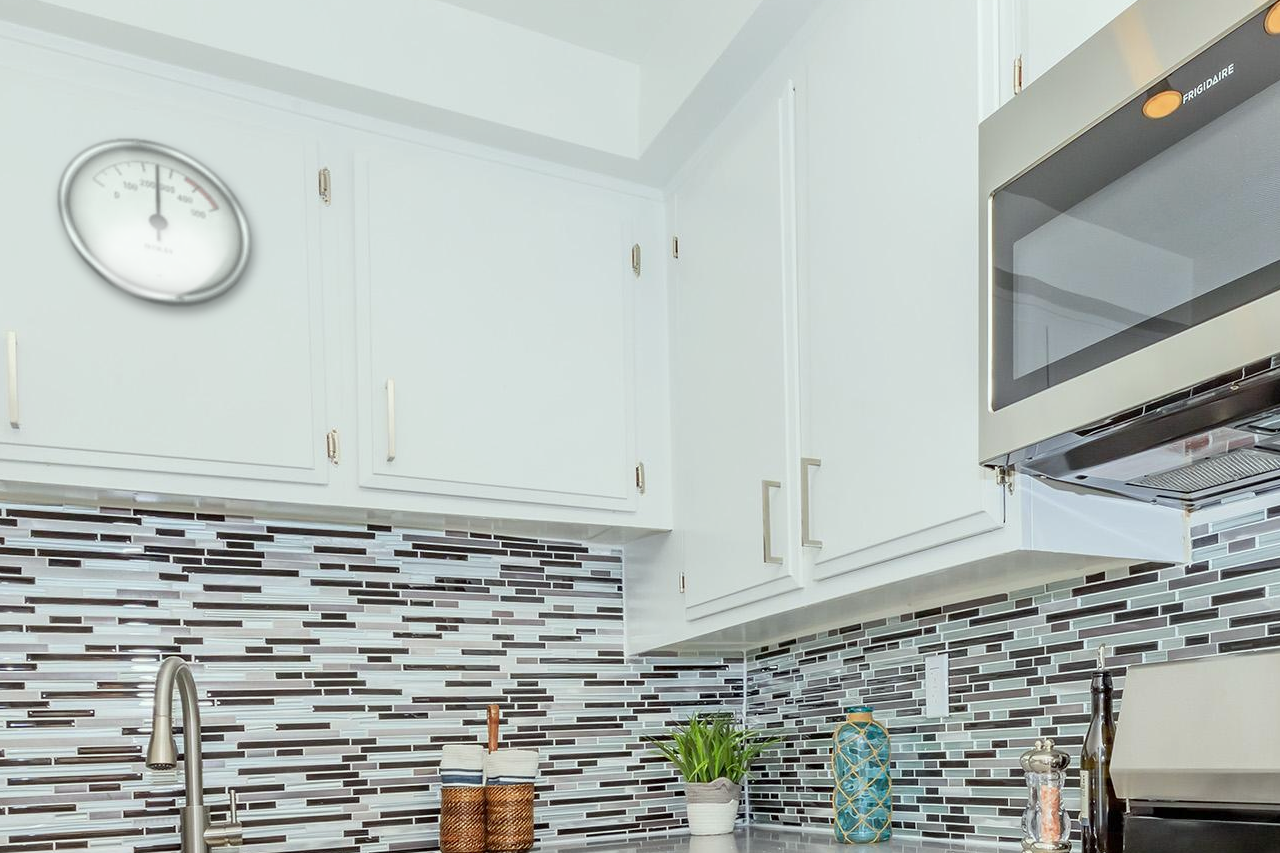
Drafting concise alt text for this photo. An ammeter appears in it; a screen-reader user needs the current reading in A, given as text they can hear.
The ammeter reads 250 A
